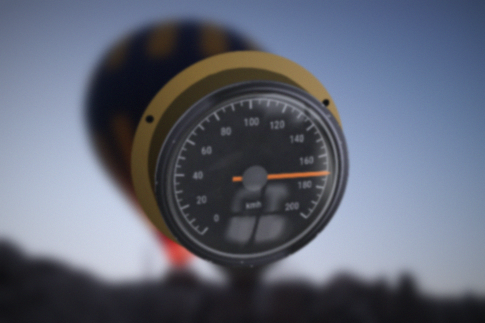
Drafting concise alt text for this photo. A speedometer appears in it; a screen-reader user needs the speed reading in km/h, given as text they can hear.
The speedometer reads 170 km/h
